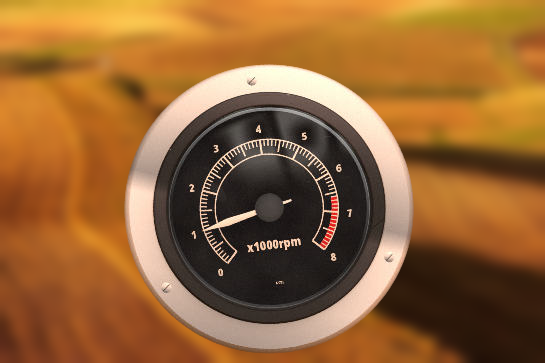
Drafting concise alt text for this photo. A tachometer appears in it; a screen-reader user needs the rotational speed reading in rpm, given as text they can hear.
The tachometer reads 1000 rpm
